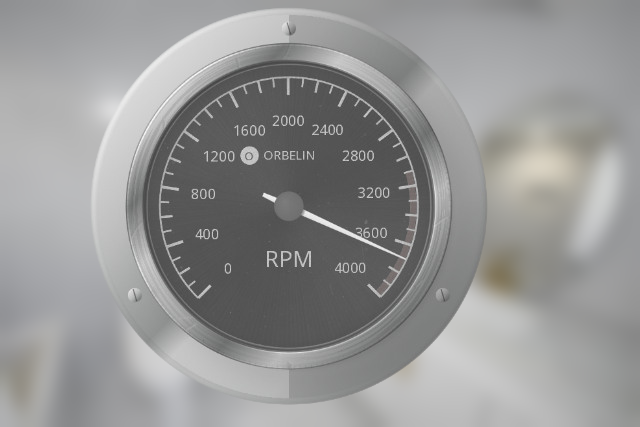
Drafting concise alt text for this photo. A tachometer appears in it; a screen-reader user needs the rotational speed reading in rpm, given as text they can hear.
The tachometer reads 3700 rpm
